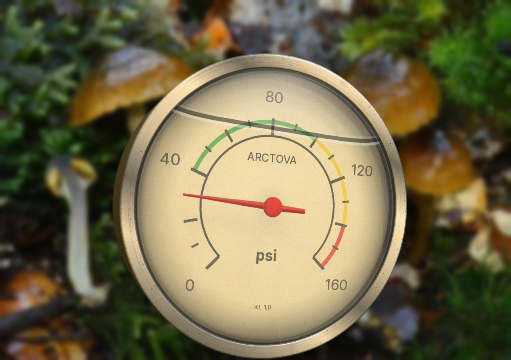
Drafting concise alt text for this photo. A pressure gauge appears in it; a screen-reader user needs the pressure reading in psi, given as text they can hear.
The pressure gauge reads 30 psi
